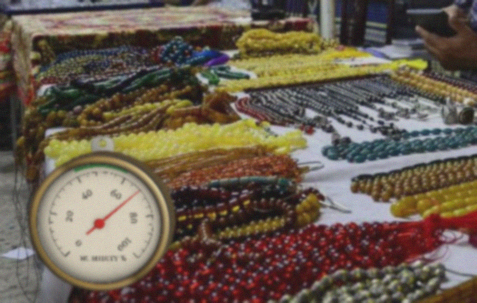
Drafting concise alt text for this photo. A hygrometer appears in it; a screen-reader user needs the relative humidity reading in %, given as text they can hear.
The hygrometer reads 68 %
